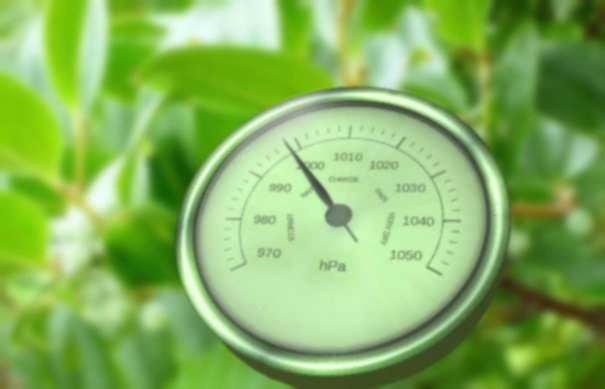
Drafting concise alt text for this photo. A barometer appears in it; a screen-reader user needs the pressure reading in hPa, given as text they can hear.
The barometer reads 998 hPa
